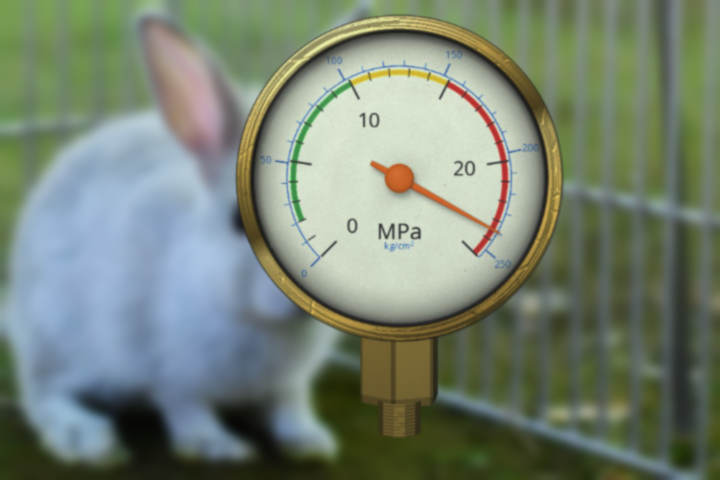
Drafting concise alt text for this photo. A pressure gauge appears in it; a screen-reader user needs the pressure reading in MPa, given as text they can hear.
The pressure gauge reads 23.5 MPa
